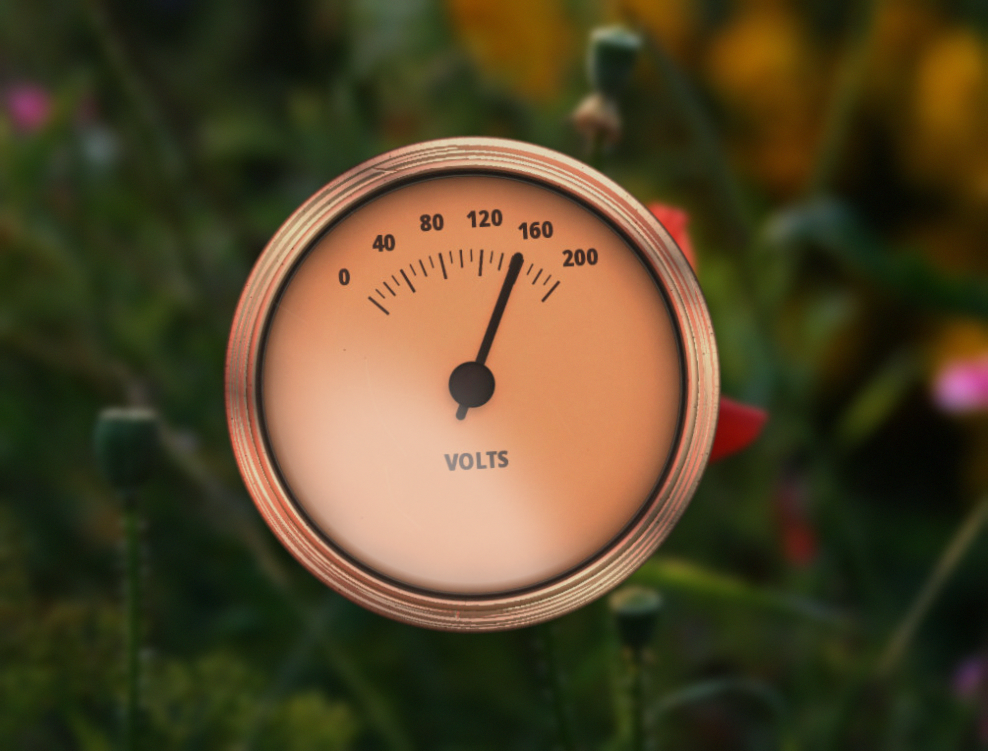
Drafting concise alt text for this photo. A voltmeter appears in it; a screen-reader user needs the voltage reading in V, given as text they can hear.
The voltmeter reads 155 V
